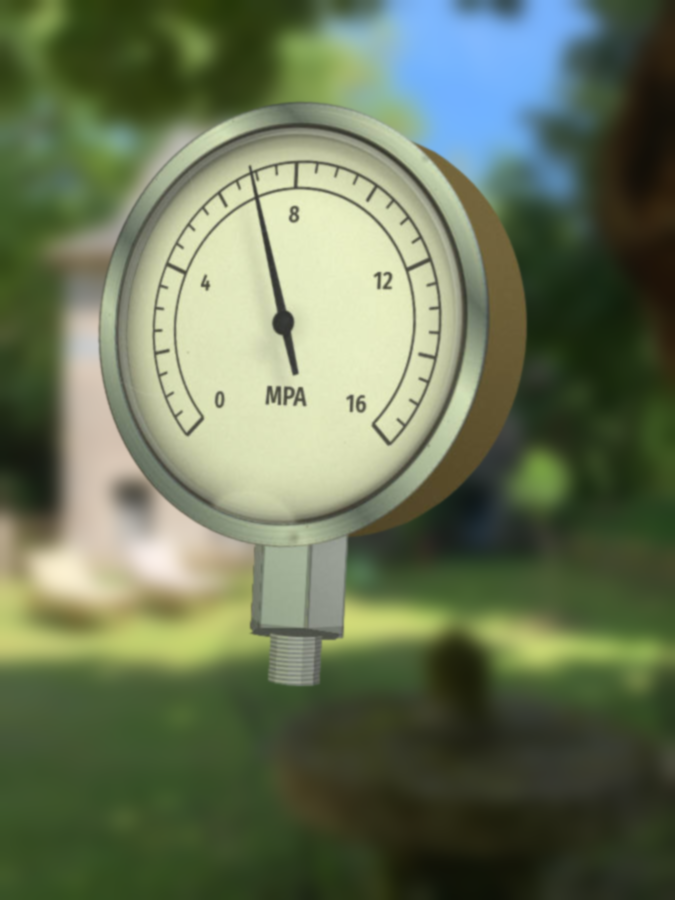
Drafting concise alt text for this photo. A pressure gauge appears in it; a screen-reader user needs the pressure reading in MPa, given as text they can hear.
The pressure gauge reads 7 MPa
